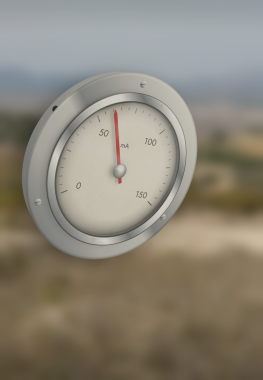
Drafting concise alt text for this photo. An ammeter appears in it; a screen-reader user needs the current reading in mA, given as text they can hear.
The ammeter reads 60 mA
